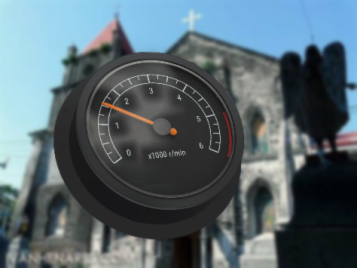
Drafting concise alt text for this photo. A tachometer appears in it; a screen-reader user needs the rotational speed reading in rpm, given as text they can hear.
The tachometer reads 1500 rpm
